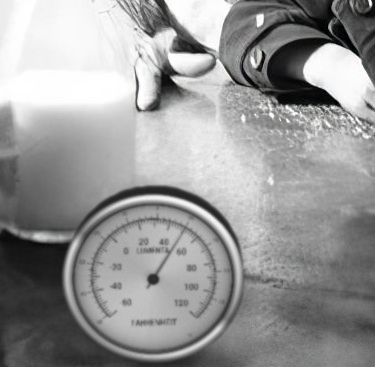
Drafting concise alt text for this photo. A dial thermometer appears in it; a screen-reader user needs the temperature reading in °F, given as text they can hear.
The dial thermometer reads 50 °F
